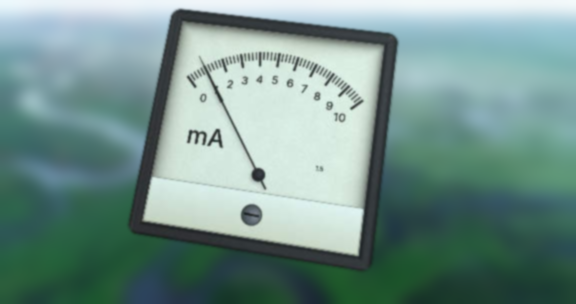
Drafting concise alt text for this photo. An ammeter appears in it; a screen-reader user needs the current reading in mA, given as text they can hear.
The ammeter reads 1 mA
